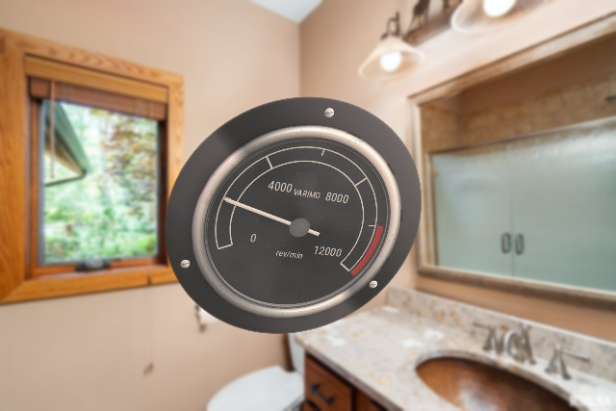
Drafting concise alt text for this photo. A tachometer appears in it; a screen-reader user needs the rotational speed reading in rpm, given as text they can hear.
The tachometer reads 2000 rpm
